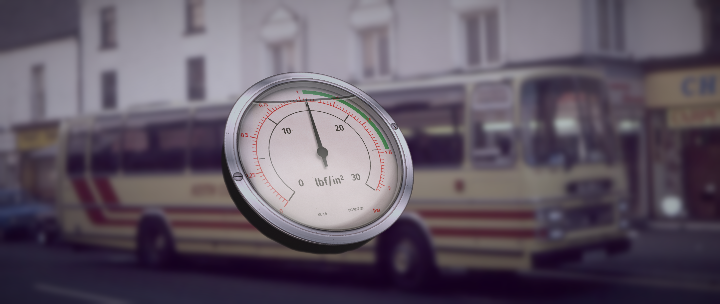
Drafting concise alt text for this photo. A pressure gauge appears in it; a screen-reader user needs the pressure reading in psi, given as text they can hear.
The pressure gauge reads 15 psi
